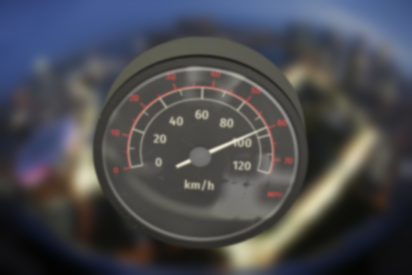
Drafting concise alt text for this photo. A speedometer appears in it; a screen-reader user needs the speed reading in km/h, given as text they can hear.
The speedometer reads 95 km/h
